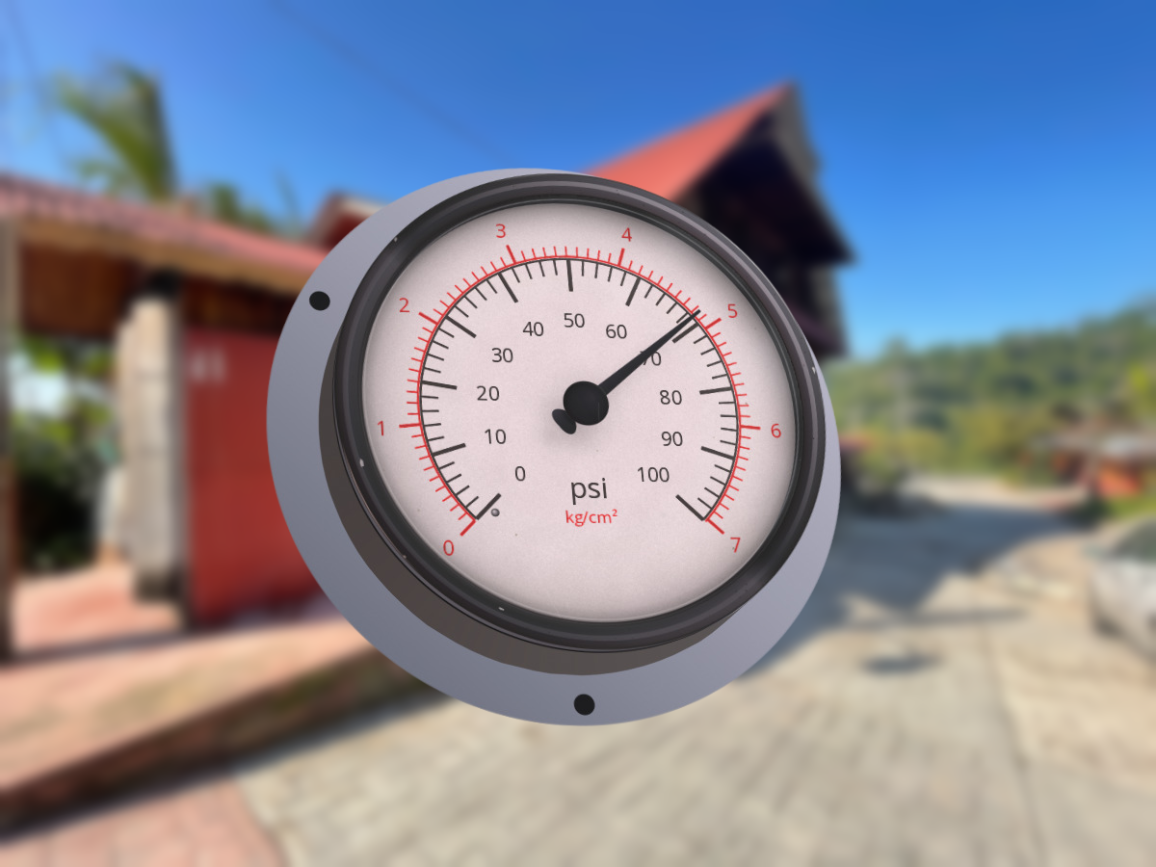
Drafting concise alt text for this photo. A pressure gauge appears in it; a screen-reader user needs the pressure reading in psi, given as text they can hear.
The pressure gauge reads 69 psi
